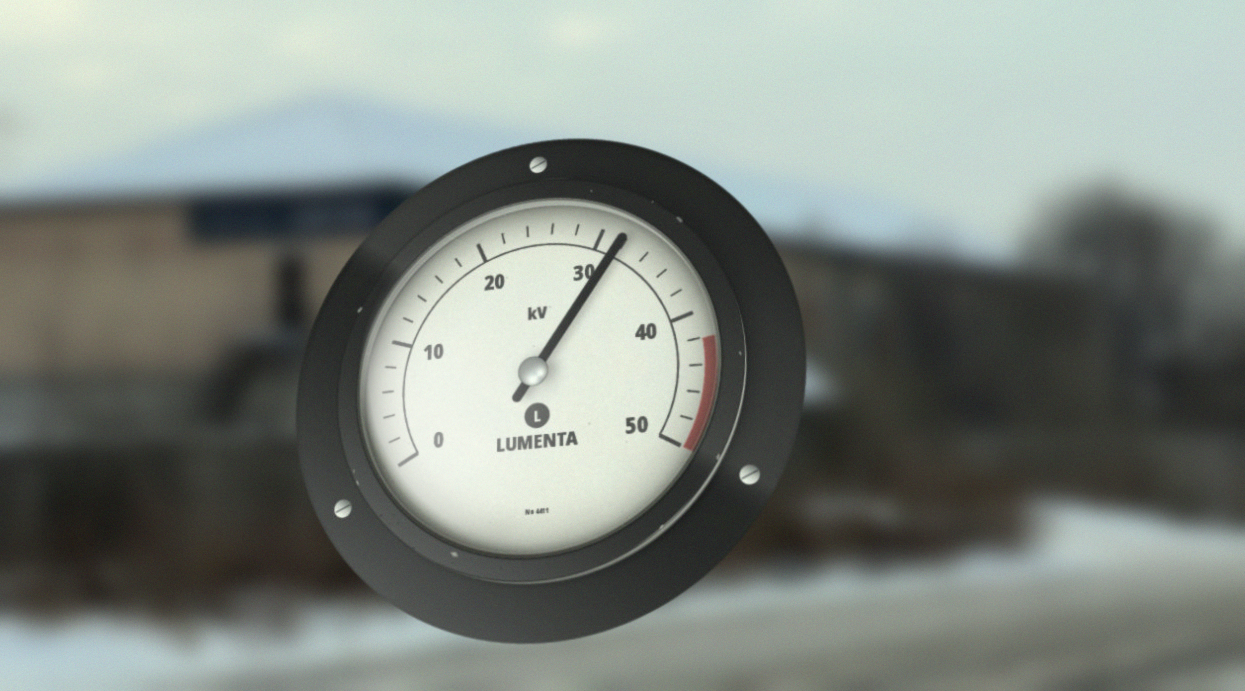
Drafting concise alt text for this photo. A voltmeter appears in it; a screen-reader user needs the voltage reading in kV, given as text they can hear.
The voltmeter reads 32 kV
